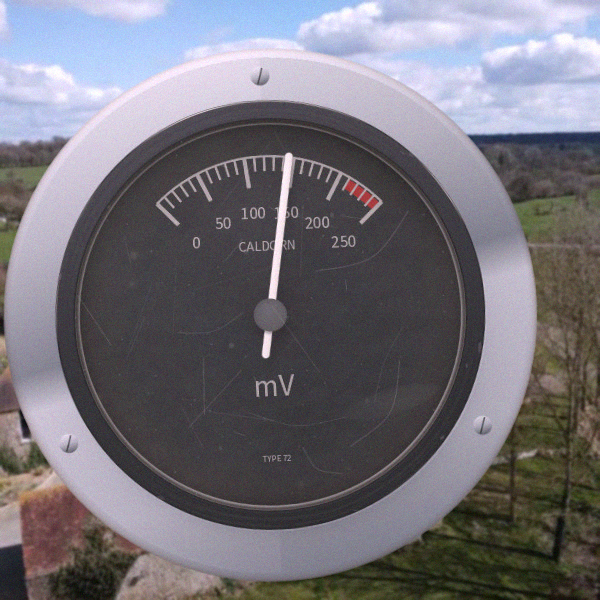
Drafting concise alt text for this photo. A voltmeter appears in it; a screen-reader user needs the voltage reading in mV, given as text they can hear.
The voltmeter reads 145 mV
